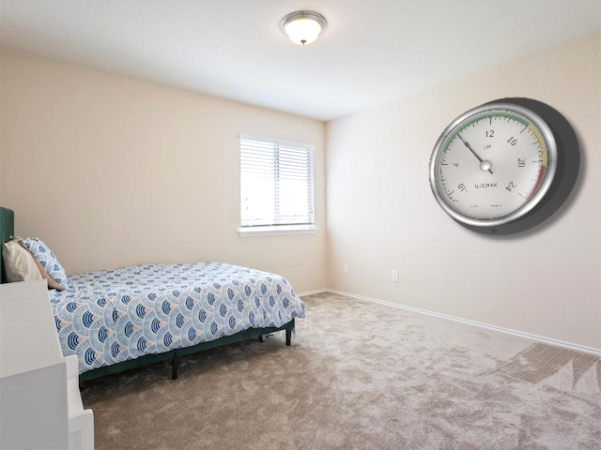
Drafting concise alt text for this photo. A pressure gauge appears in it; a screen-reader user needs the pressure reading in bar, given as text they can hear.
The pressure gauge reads 8 bar
